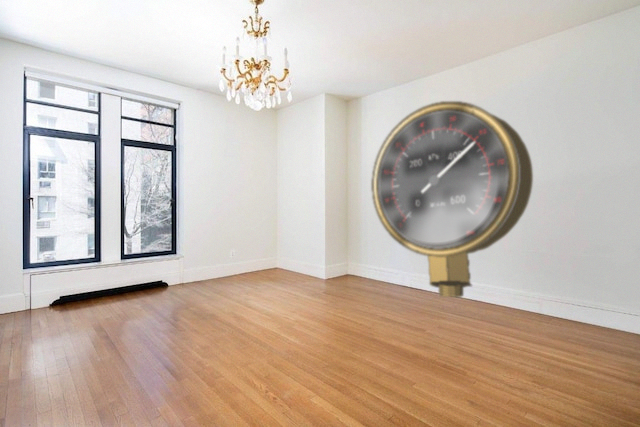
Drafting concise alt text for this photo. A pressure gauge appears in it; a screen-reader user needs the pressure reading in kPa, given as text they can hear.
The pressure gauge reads 420 kPa
